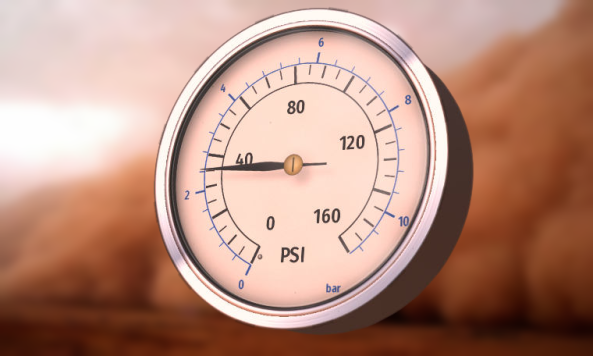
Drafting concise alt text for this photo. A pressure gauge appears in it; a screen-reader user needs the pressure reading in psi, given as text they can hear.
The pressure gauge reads 35 psi
